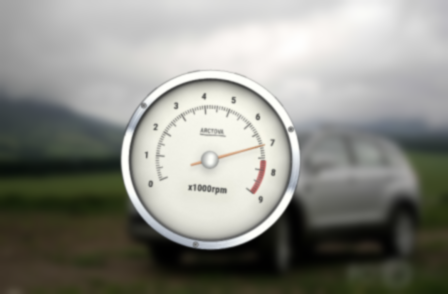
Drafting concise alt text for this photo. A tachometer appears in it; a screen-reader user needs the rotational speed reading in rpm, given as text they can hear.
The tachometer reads 7000 rpm
